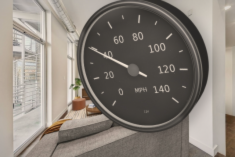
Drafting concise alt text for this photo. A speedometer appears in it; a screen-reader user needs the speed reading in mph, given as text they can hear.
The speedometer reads 40 mph
